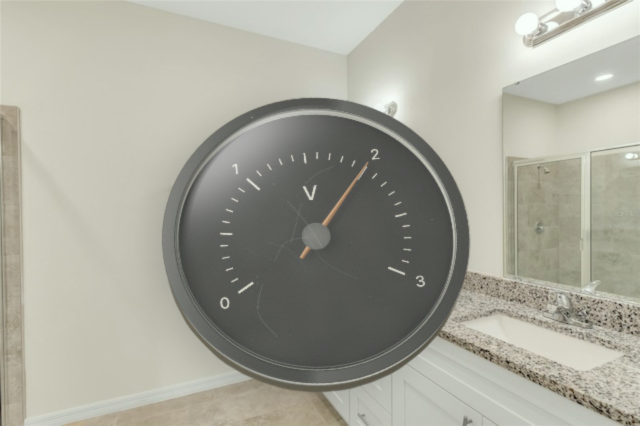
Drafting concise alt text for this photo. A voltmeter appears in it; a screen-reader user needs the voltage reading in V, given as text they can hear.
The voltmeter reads 2 V
